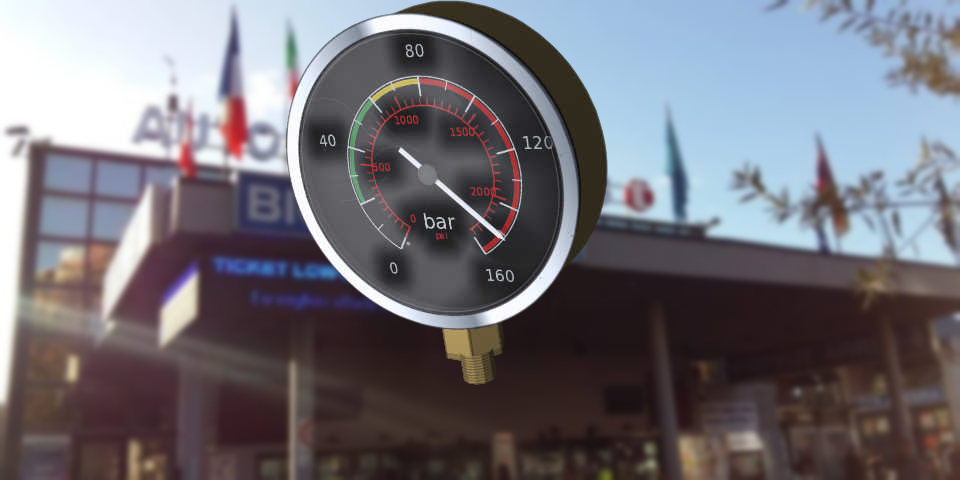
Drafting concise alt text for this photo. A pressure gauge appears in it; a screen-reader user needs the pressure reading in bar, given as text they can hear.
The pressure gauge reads 150 bar
